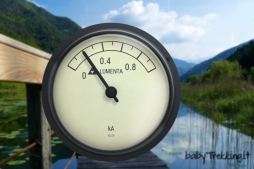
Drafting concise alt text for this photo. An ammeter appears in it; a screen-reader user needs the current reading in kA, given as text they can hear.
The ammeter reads 0.2 kA
